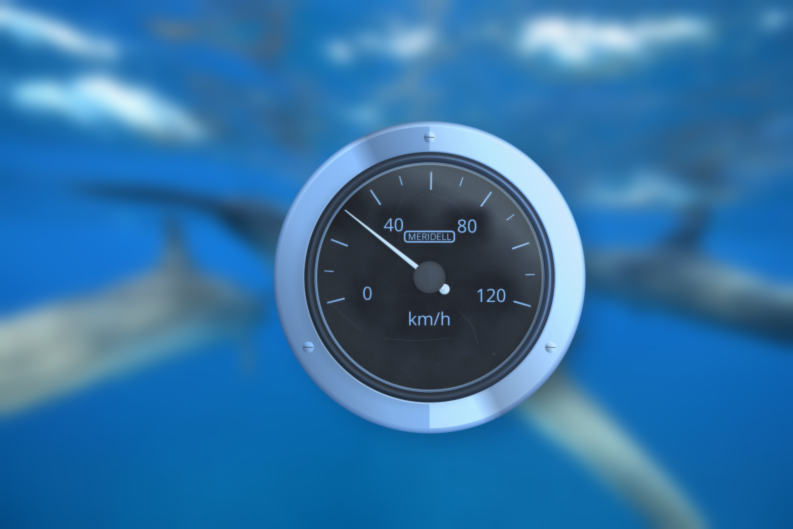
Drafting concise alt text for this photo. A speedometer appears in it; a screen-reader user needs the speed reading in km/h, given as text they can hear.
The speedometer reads 30 km/h
